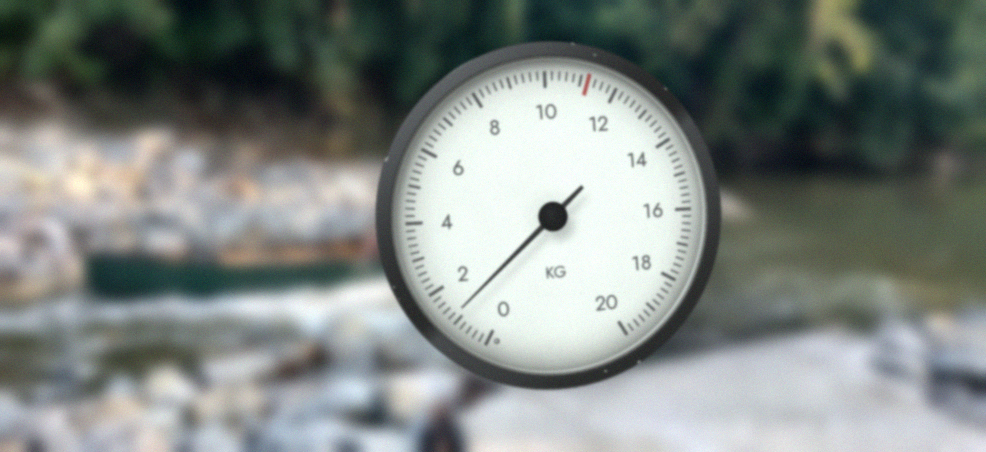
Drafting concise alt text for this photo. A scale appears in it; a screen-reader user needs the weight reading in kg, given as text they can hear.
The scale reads 1.2 kg
